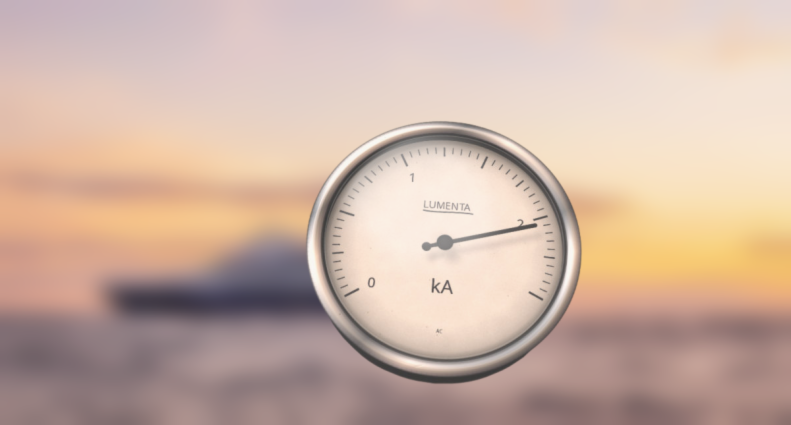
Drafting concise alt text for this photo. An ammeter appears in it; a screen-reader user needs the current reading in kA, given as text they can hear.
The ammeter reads 2.05 kA
